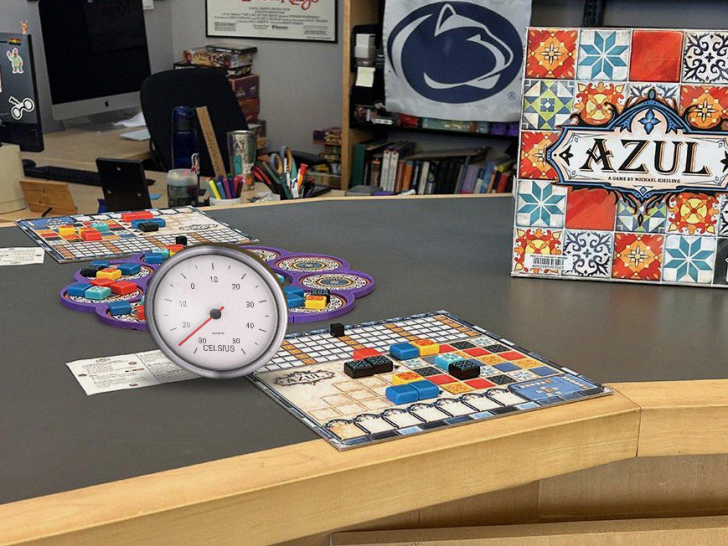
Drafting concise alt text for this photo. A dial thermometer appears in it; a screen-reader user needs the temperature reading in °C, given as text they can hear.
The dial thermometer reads -25 °C
